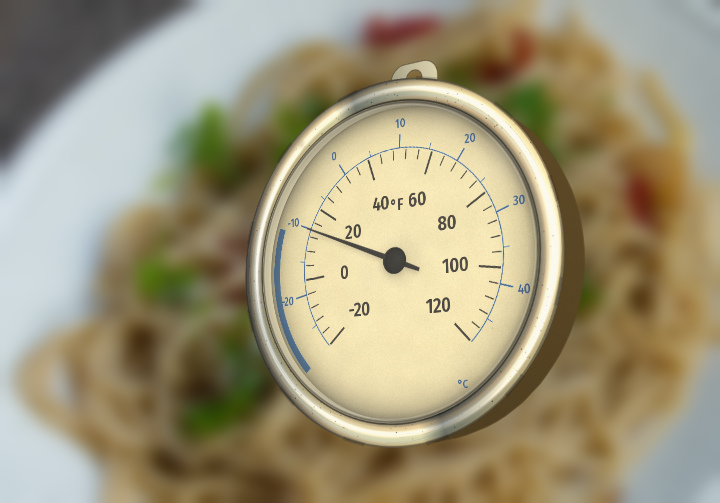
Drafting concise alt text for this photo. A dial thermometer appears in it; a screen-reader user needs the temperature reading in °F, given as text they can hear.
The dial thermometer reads 14 °F
